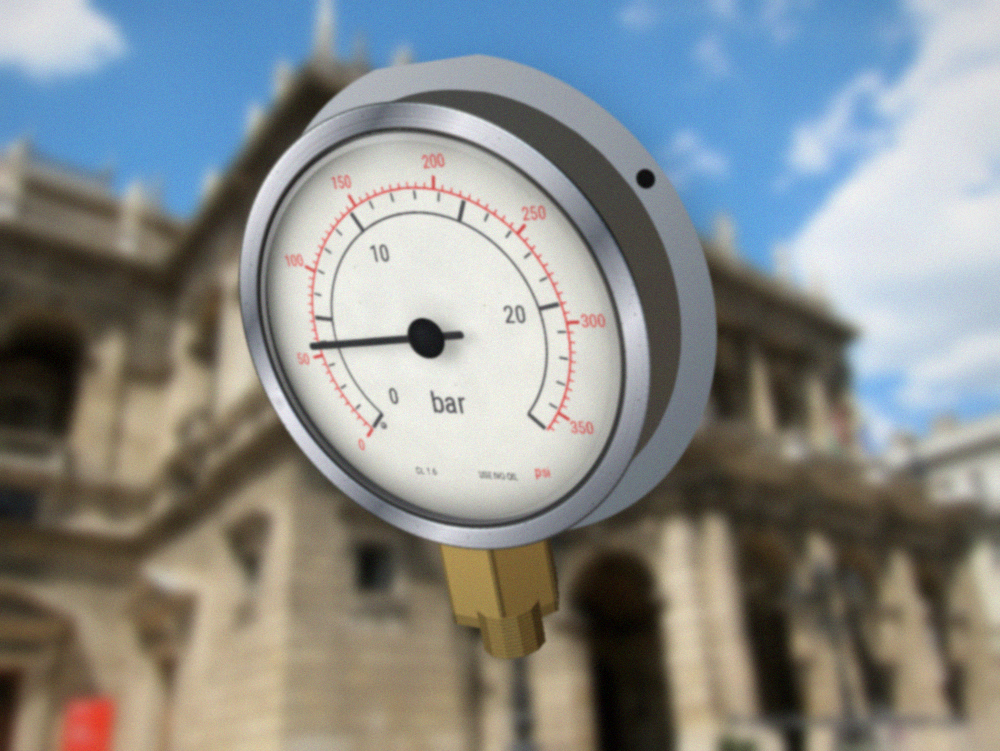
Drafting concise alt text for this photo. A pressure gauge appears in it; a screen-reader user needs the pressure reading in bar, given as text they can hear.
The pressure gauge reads 4 bar
